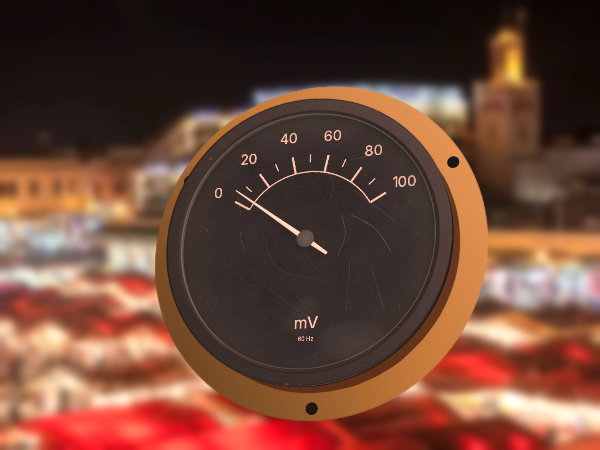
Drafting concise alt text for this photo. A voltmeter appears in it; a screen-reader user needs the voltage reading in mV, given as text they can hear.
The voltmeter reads 5 mV
